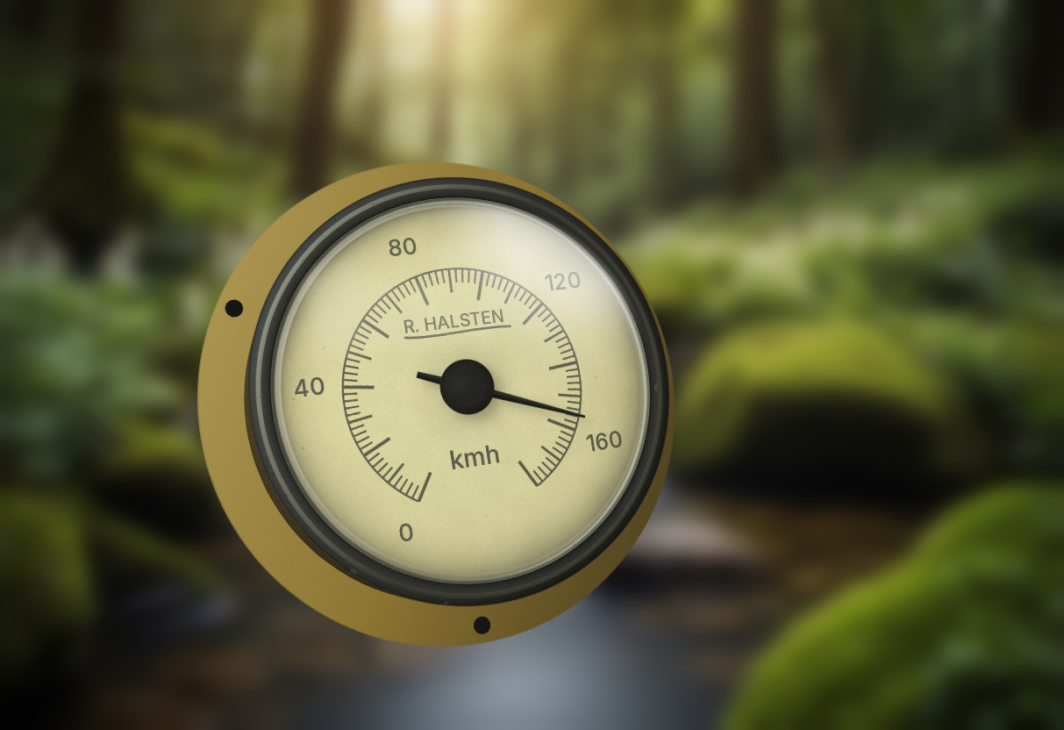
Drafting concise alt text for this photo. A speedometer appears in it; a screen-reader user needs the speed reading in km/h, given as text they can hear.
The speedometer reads 156 km/h
